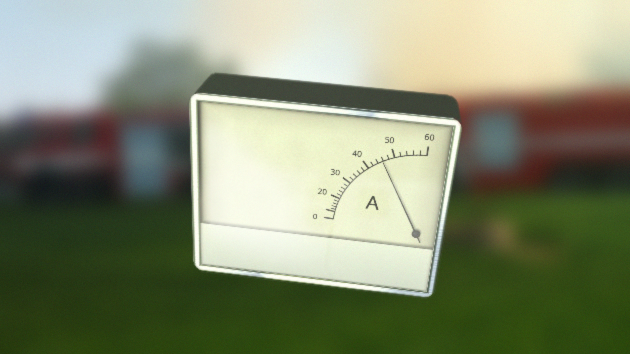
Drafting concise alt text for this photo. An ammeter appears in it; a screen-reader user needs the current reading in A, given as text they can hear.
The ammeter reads 46 A
